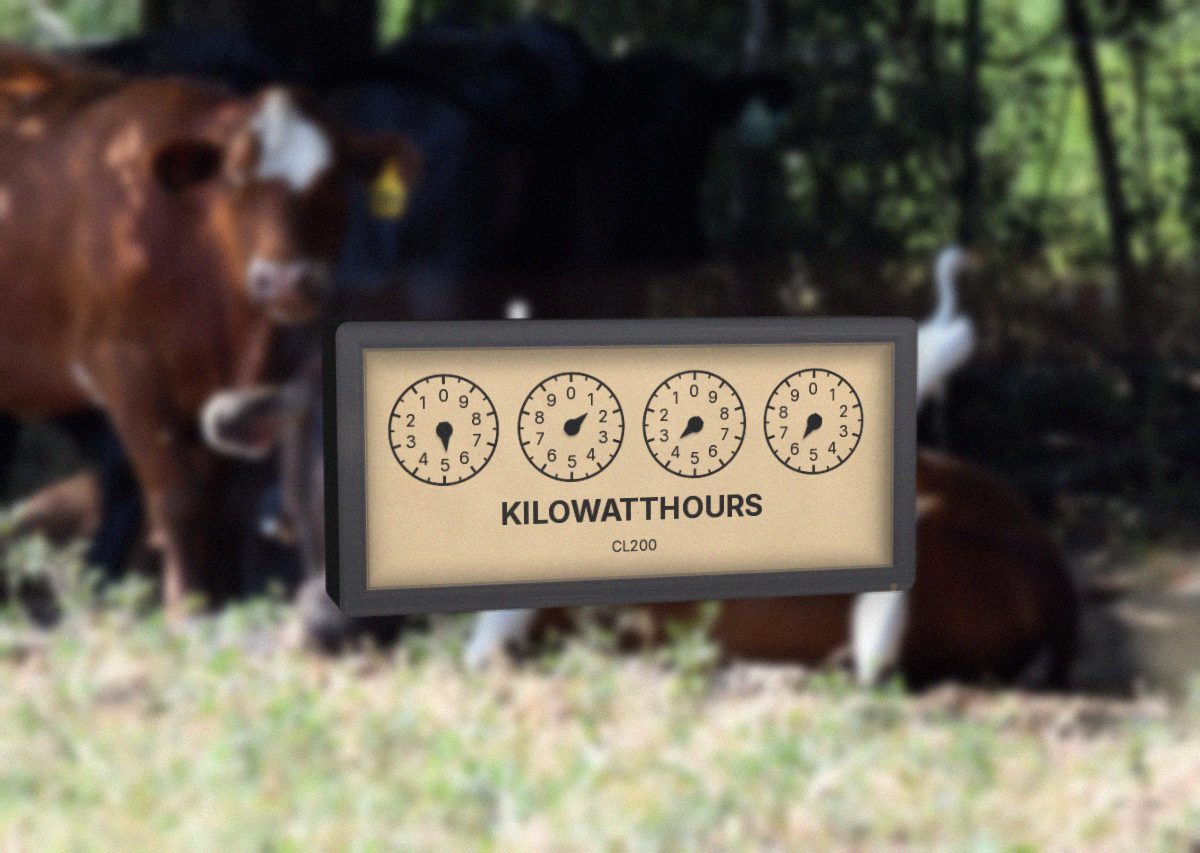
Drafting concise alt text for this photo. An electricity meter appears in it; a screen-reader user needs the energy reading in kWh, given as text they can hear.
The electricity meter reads 5136 kWh
